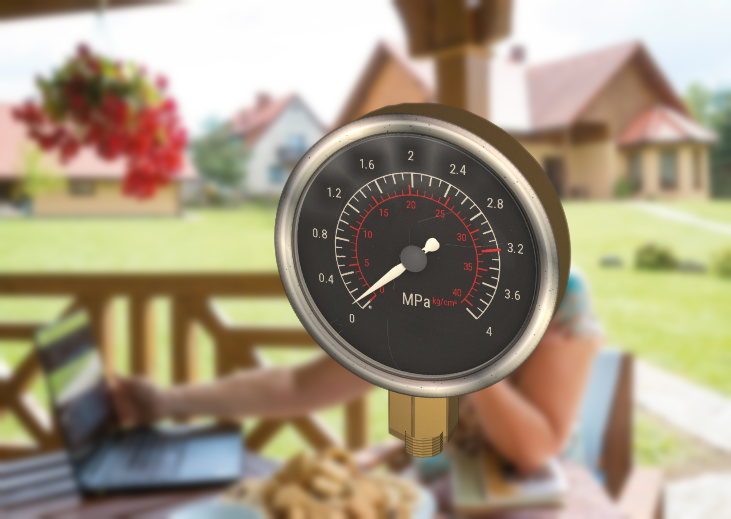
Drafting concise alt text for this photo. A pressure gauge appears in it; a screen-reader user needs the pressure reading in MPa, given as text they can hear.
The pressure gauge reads 0.1 MPa
